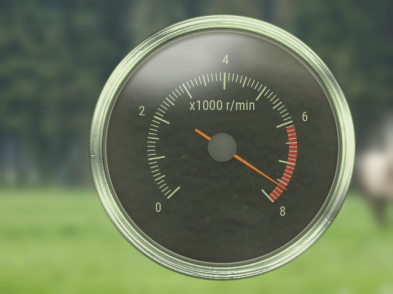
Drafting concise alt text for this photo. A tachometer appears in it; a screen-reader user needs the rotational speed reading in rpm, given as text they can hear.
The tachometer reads 7600 rpm
